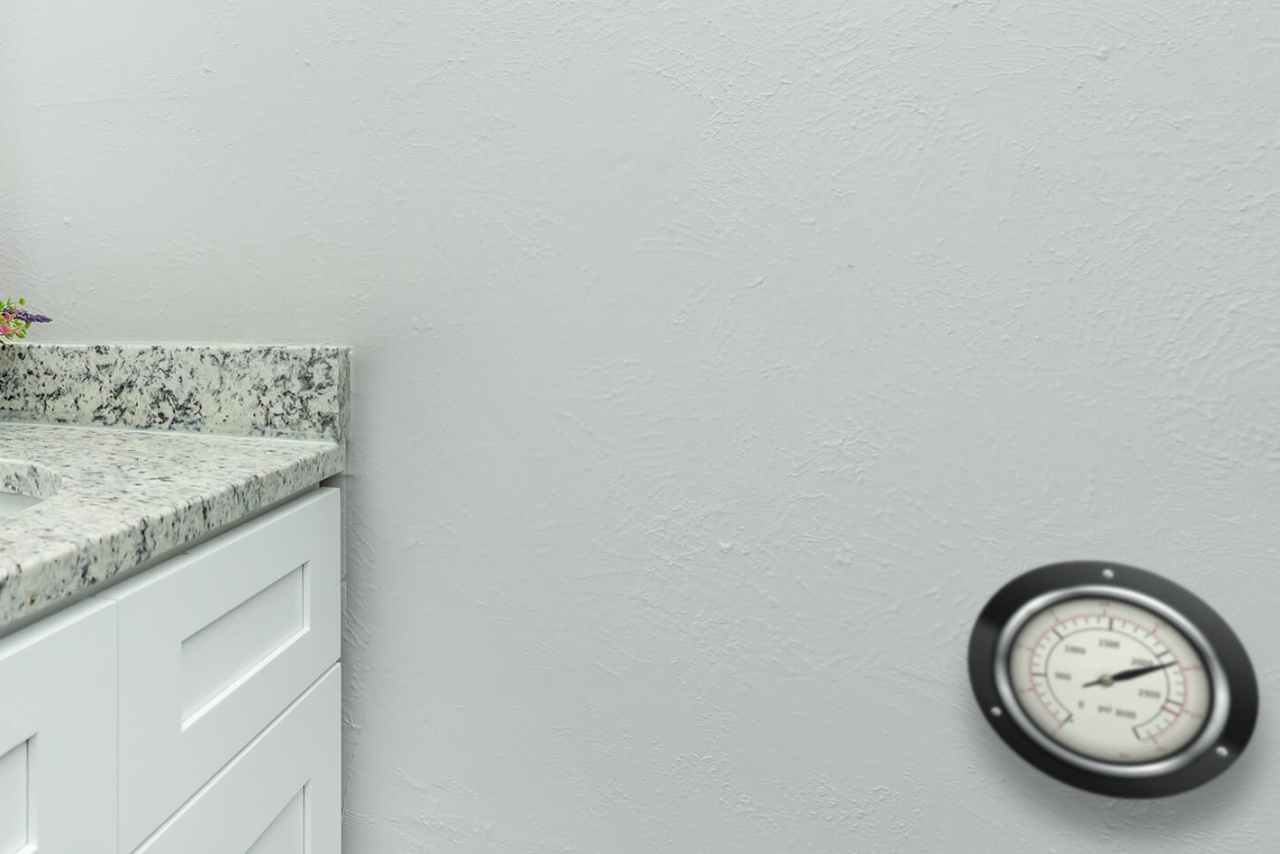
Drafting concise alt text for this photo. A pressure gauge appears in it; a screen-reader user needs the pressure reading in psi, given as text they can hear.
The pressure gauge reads 2100 psi
